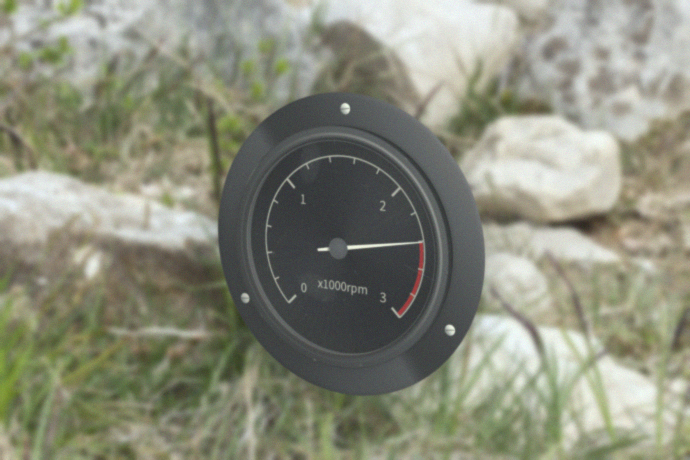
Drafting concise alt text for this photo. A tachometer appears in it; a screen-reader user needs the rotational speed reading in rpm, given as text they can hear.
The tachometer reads 2400 rpm
